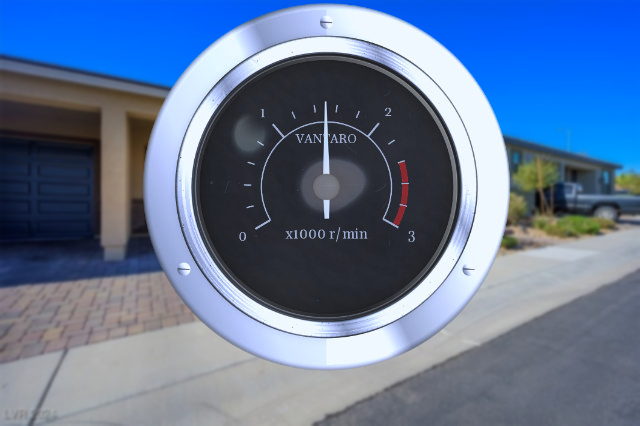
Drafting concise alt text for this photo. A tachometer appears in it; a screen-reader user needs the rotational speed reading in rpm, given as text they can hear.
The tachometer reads 1500 rpm
